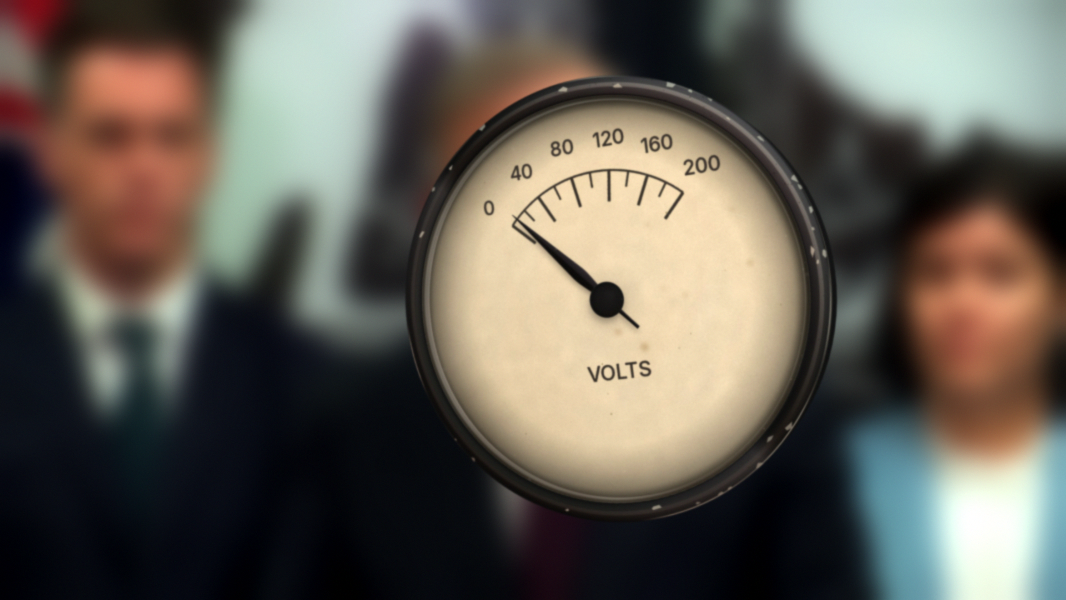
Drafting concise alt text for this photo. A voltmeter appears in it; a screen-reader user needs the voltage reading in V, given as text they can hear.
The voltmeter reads 10 V
